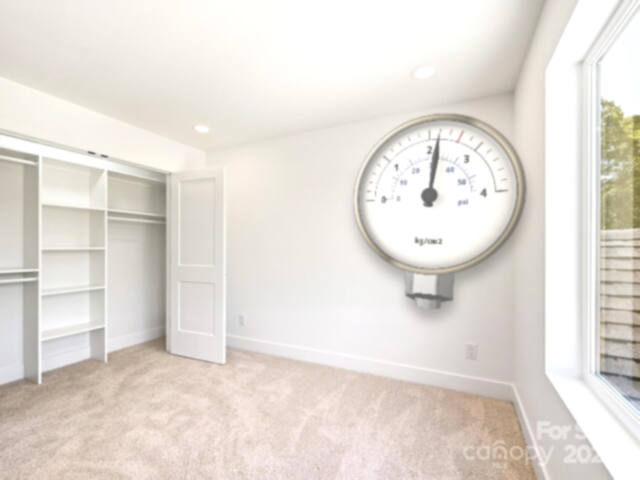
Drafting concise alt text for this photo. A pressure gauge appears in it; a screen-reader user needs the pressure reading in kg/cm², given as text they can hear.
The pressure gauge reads 2.2 kg/cm²
